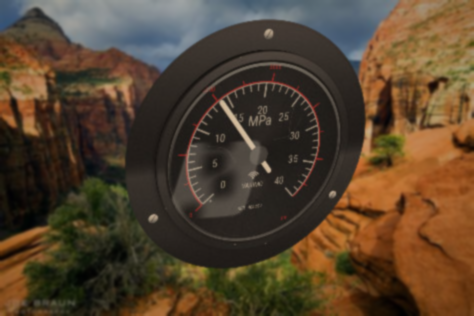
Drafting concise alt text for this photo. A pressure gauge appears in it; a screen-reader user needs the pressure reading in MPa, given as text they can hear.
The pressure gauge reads 14 MPa
